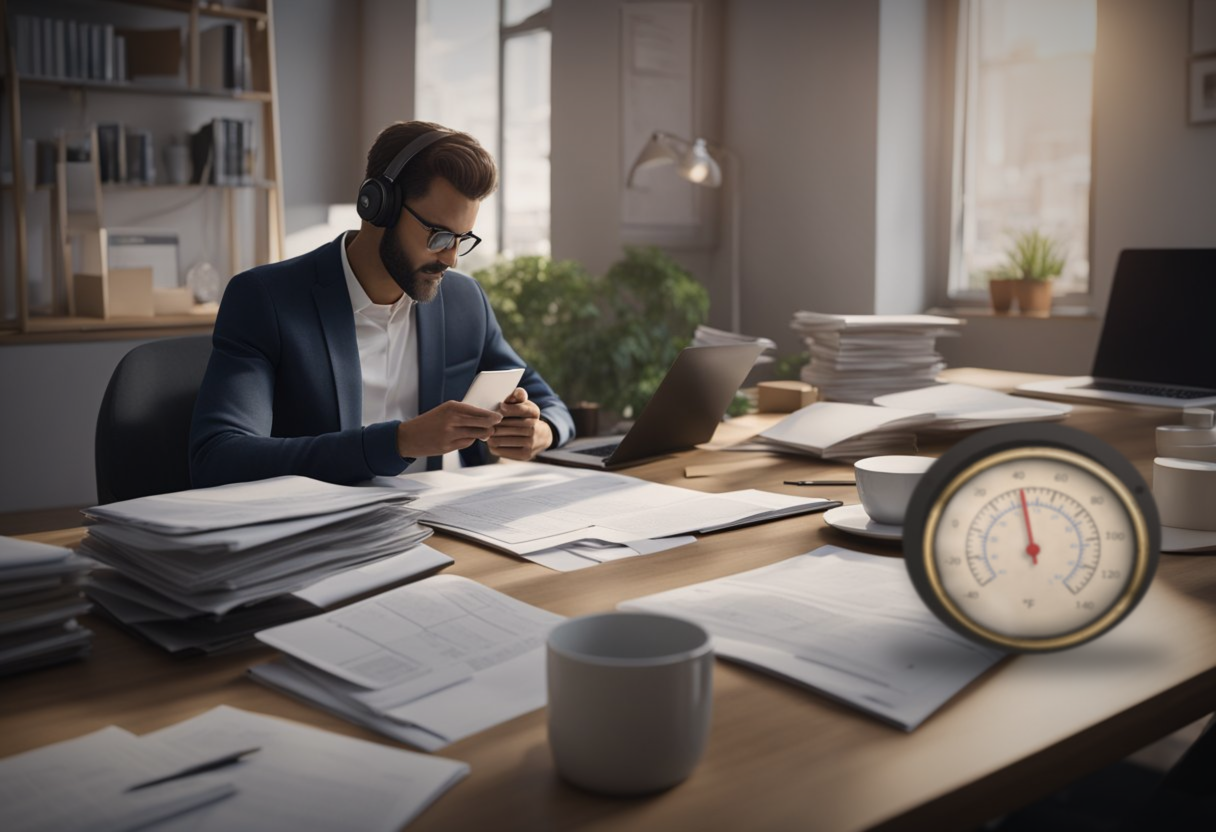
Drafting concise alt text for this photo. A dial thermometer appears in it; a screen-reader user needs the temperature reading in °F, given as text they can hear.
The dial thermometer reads 40 °F
